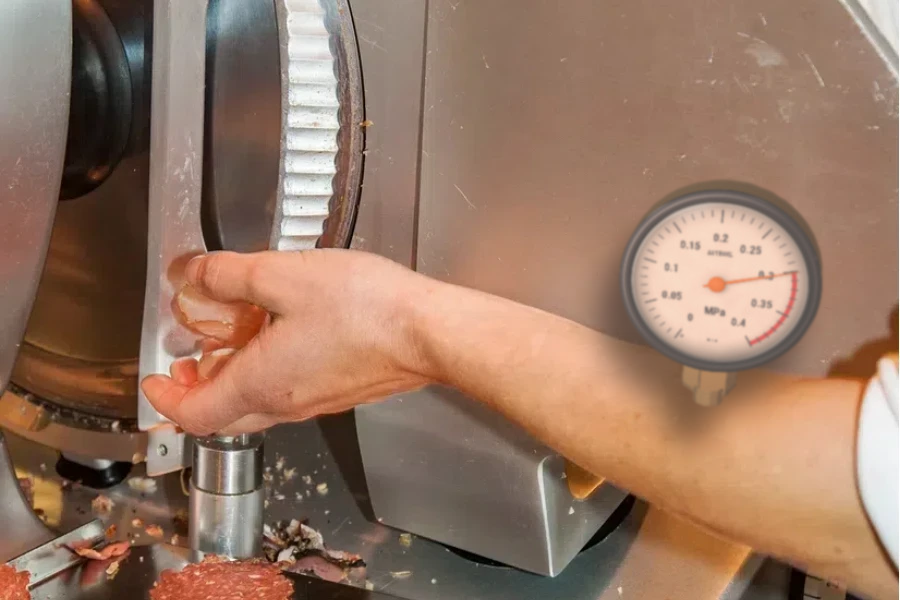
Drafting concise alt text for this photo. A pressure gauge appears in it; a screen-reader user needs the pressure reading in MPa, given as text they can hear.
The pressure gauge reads 0.3 MPa
